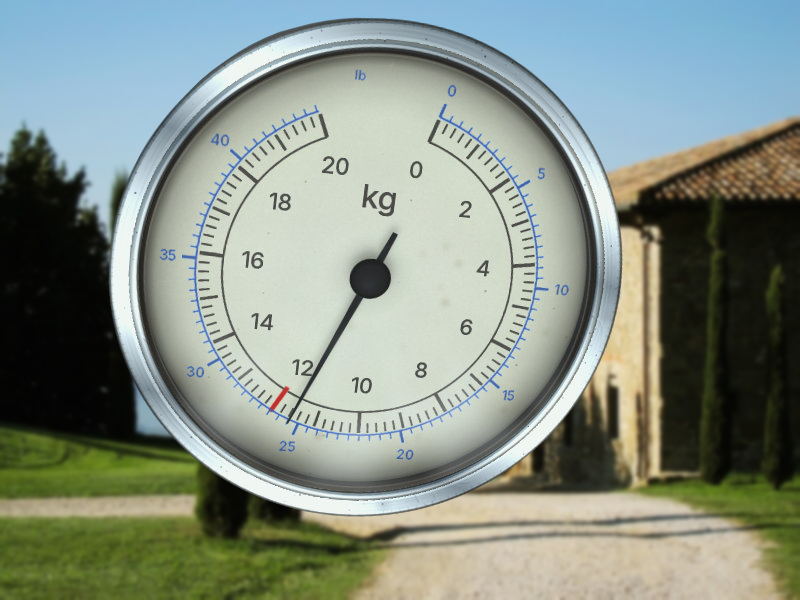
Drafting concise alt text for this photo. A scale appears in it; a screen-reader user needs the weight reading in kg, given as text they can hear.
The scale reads 11.6 kg
